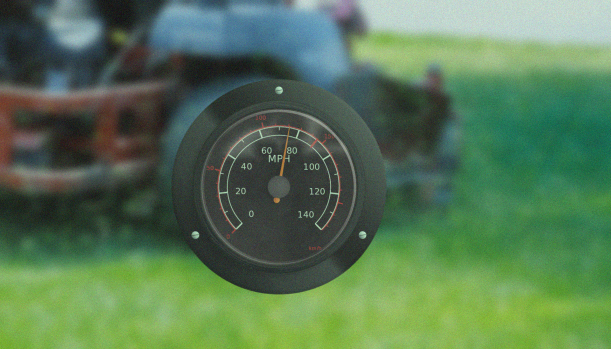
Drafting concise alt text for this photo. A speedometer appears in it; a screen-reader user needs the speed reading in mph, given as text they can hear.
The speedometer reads 75 mph
